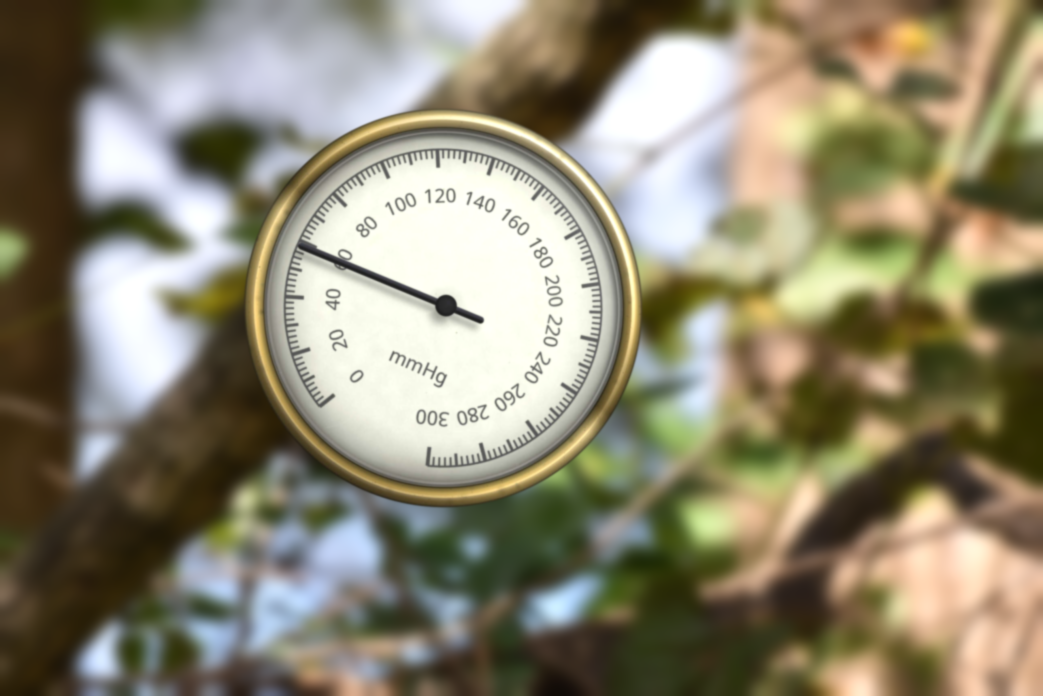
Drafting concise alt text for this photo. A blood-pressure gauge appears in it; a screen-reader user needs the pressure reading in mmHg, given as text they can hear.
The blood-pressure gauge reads 58 mmHg
